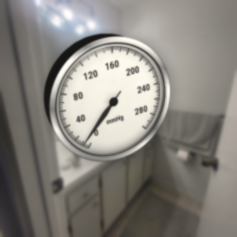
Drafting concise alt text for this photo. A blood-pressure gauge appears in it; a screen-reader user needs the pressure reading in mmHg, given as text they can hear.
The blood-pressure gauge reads 10 mmHg
